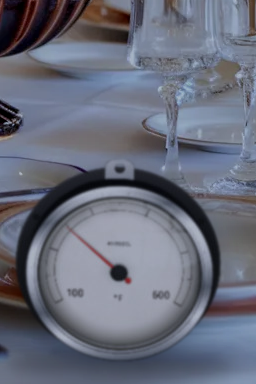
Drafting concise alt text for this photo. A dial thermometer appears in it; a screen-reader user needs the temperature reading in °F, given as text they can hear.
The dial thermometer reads 250 °F
